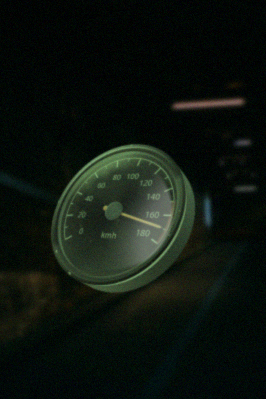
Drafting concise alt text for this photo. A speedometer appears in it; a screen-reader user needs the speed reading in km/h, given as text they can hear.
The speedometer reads 170 km/h
